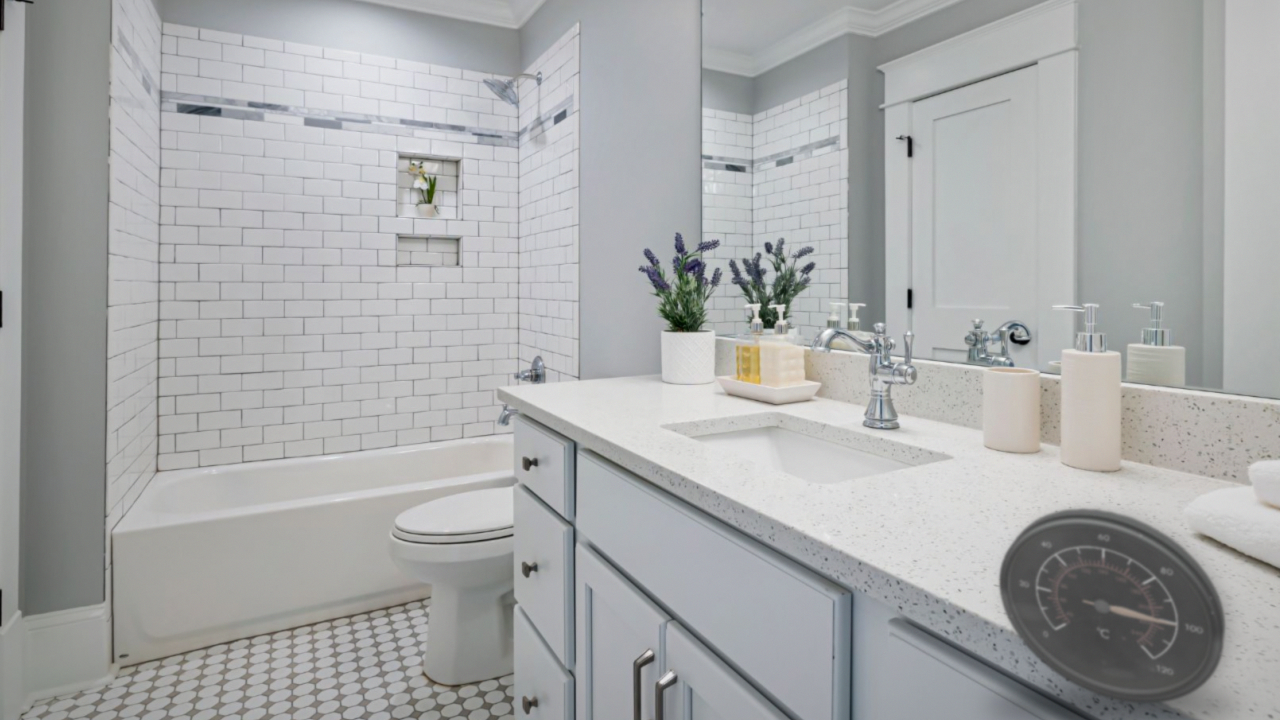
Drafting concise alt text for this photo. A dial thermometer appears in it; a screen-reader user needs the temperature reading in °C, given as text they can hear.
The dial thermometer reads 100 °C
